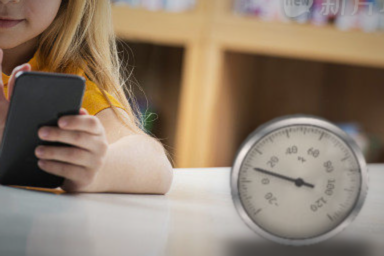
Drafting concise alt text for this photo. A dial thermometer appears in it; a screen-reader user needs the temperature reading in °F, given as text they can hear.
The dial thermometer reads 10 °F
